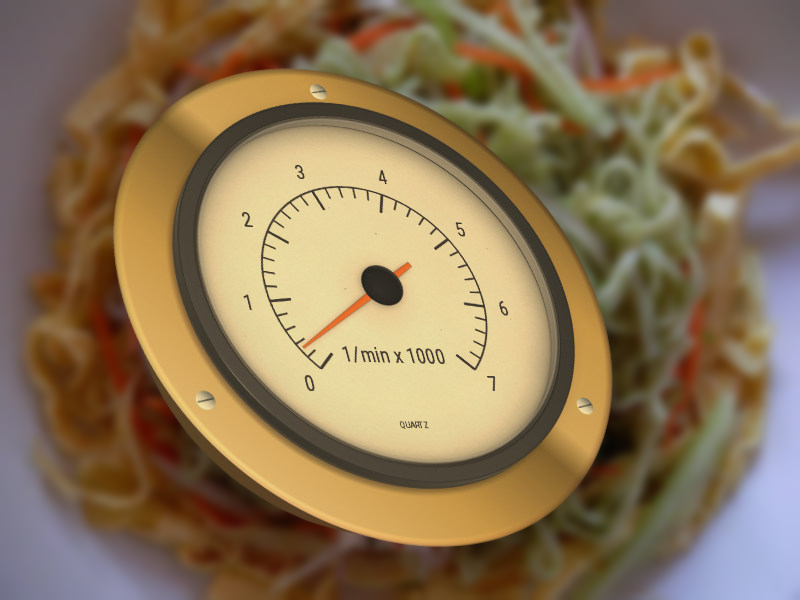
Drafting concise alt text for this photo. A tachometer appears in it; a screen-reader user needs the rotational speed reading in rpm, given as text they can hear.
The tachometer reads 300 rpm
